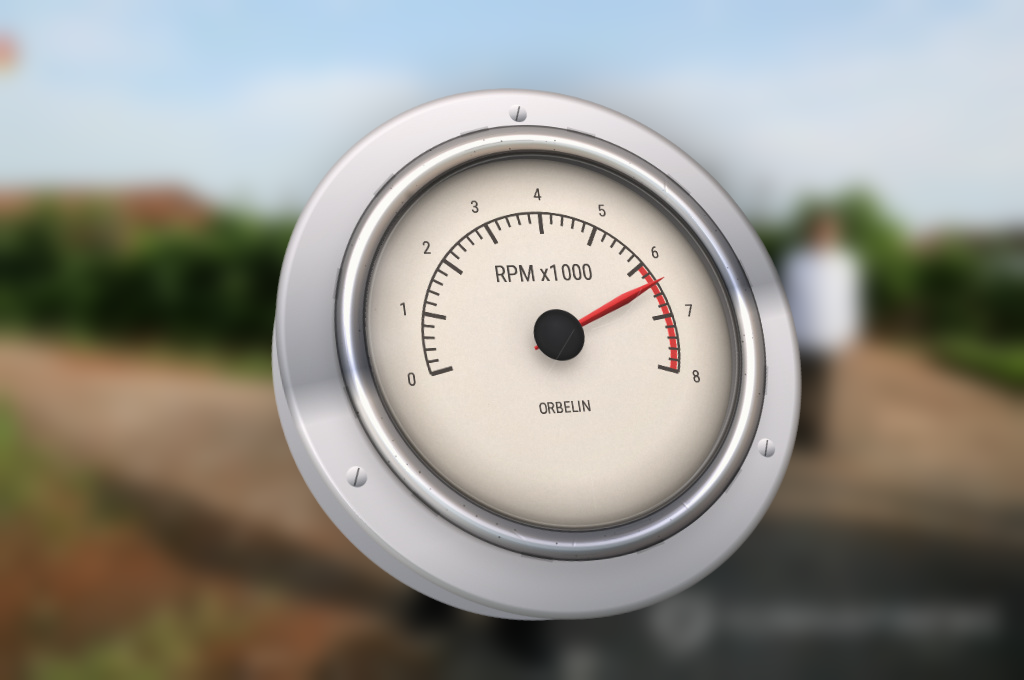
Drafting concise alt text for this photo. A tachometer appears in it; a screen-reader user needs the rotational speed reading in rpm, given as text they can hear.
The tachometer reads 6400 rpm
